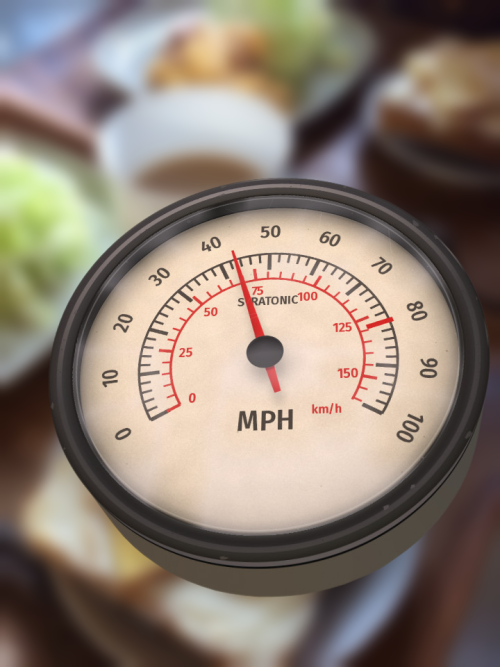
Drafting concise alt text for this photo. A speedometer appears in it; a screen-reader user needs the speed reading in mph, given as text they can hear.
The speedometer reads 43 mph
